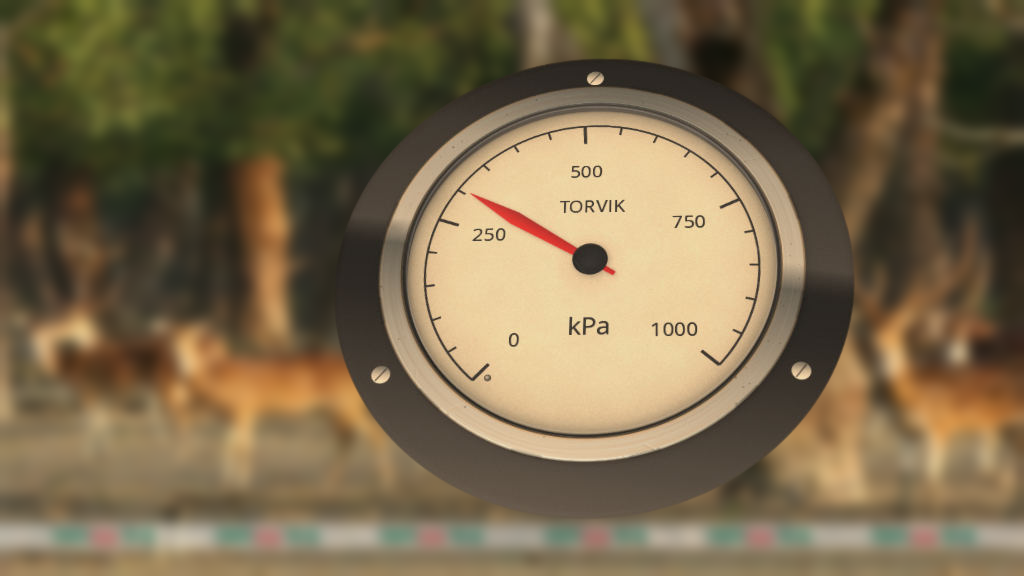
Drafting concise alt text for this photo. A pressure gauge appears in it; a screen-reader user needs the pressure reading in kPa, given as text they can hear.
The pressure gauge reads 300 kPa
